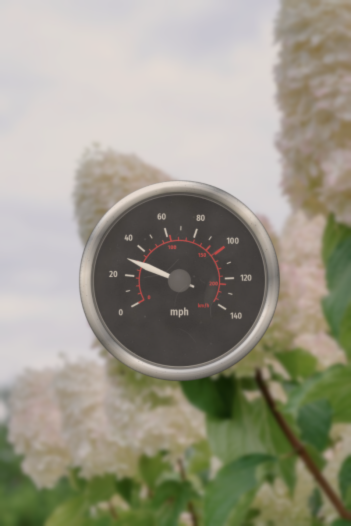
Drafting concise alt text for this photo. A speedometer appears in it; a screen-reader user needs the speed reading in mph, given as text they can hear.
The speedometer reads 30 mph
